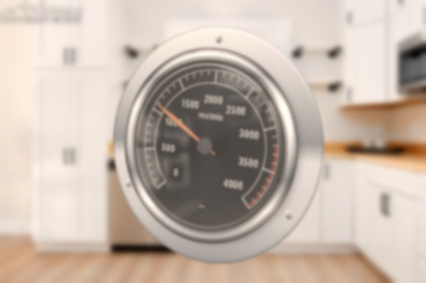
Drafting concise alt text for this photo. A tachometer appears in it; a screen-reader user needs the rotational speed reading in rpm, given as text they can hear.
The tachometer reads 1100 rpm
